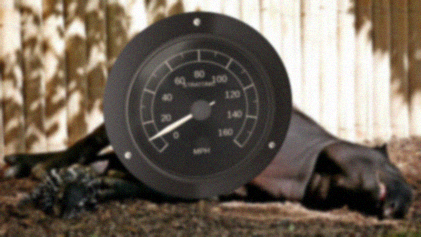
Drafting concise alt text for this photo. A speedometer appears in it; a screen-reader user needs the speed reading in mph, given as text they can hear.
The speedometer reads 10 mph
